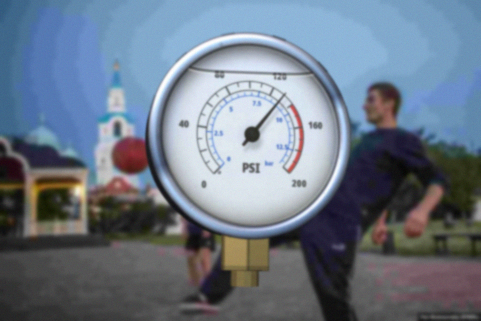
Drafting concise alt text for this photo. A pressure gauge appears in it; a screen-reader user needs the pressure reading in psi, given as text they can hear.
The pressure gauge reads 130 psi
